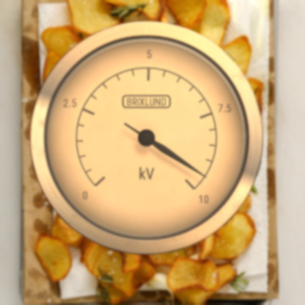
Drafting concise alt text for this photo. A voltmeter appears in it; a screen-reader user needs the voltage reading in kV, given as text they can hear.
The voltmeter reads 9.5 kV
